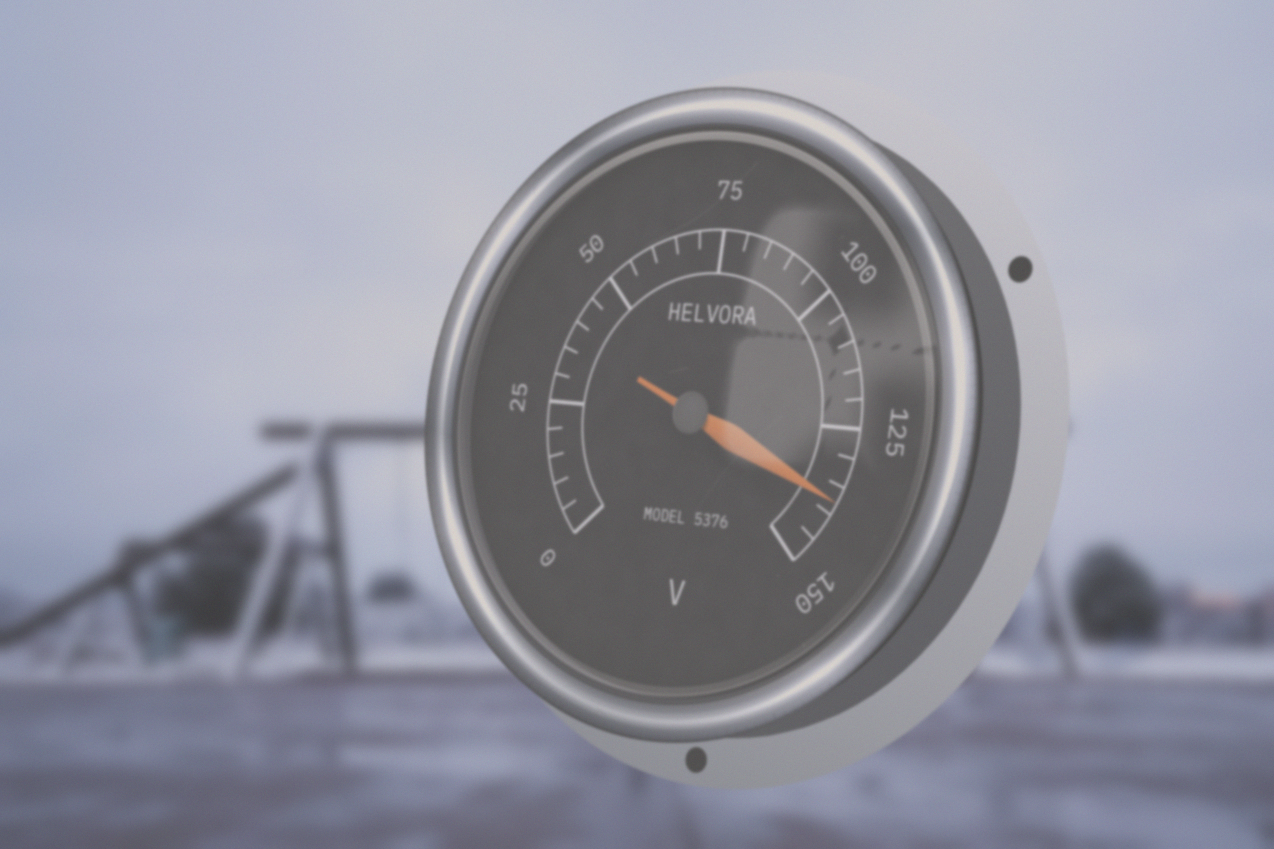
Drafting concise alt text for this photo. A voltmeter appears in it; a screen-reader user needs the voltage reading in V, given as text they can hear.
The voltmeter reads 137.5 V
